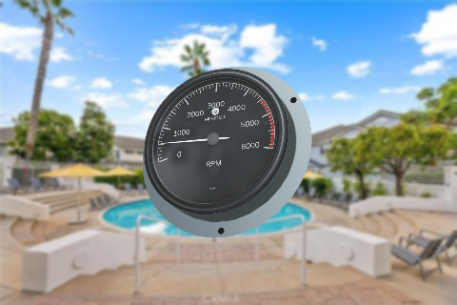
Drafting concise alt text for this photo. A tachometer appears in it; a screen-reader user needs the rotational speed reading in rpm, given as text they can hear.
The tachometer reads 500 rpm
